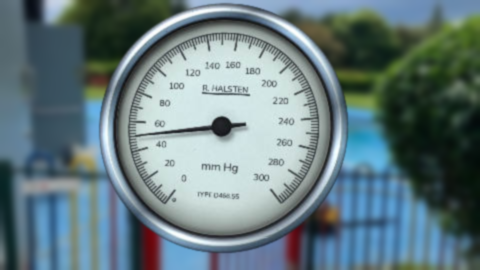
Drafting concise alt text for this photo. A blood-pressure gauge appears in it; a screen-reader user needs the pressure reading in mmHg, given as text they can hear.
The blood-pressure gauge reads 50 mmHg
